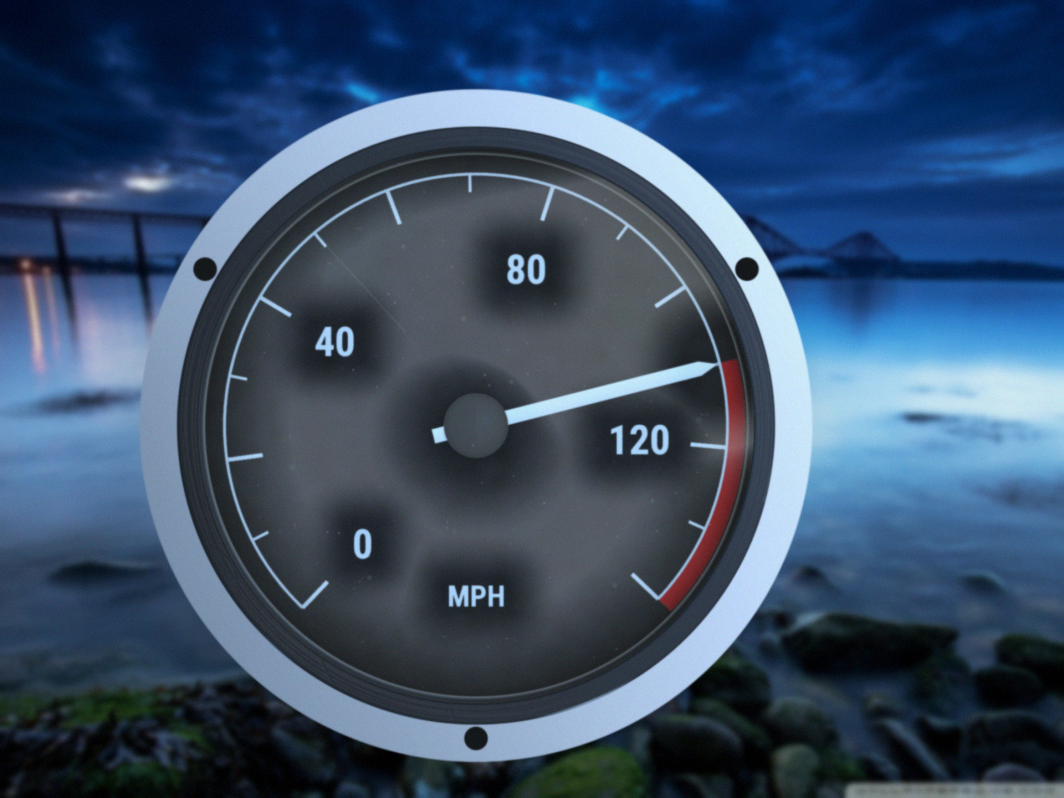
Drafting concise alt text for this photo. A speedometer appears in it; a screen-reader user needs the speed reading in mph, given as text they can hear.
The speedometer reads 110 mph
